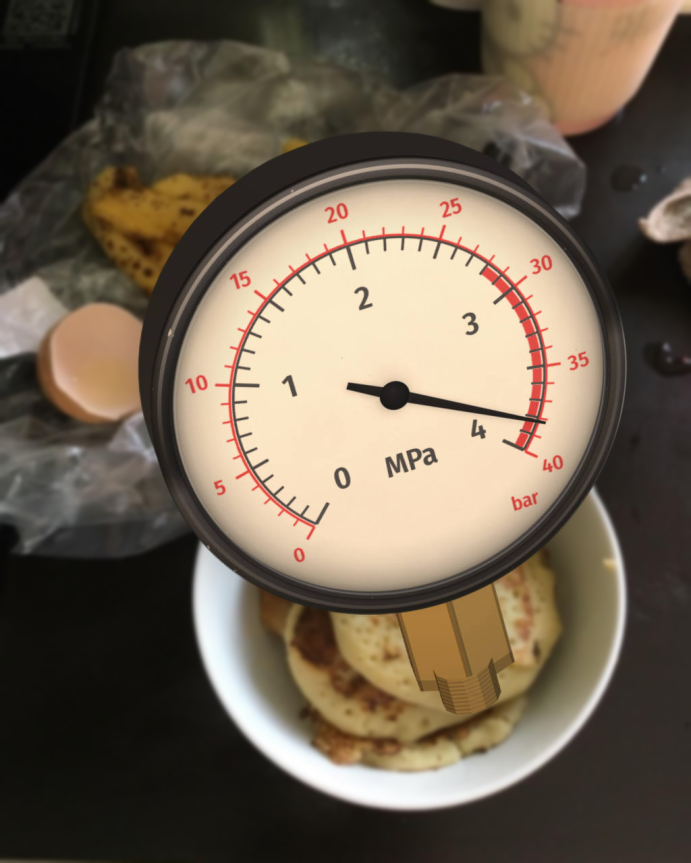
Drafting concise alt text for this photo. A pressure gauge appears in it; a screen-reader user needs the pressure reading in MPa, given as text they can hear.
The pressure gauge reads 3.8 MPa
